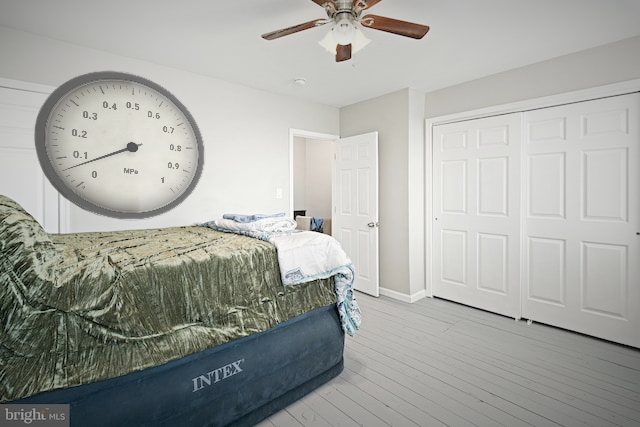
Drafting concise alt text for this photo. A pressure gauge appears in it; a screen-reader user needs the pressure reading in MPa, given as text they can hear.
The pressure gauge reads 0.06 MPa
